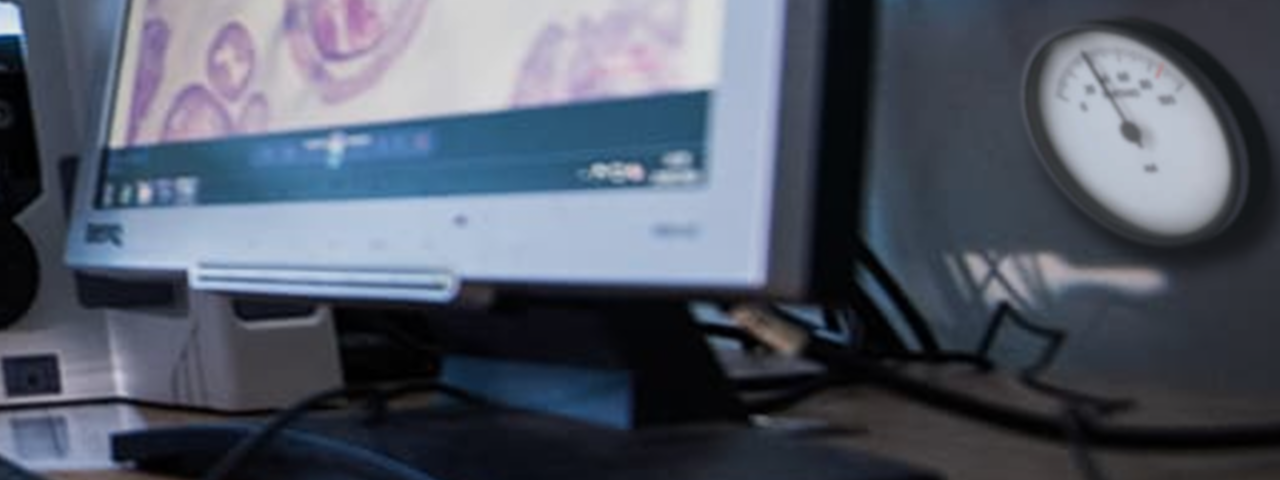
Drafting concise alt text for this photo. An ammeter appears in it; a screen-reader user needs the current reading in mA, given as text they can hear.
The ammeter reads 40 mA
